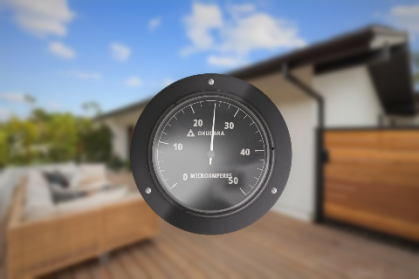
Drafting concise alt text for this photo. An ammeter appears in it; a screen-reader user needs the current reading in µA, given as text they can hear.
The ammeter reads 25 µA
